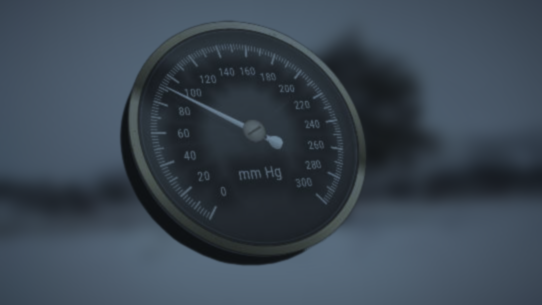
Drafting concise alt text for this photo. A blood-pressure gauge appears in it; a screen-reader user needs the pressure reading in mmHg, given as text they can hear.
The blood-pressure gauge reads 90 mmHg
